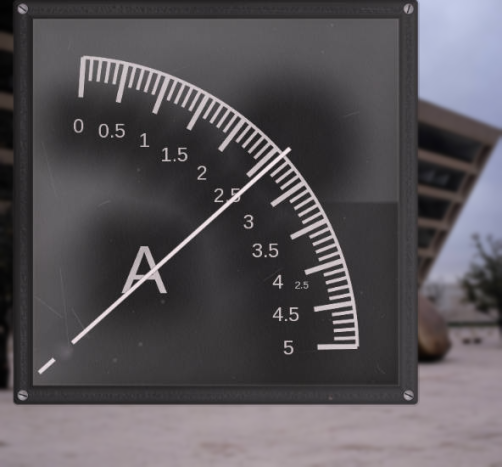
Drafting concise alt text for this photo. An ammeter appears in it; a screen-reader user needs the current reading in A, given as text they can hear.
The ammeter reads 2.6 A
